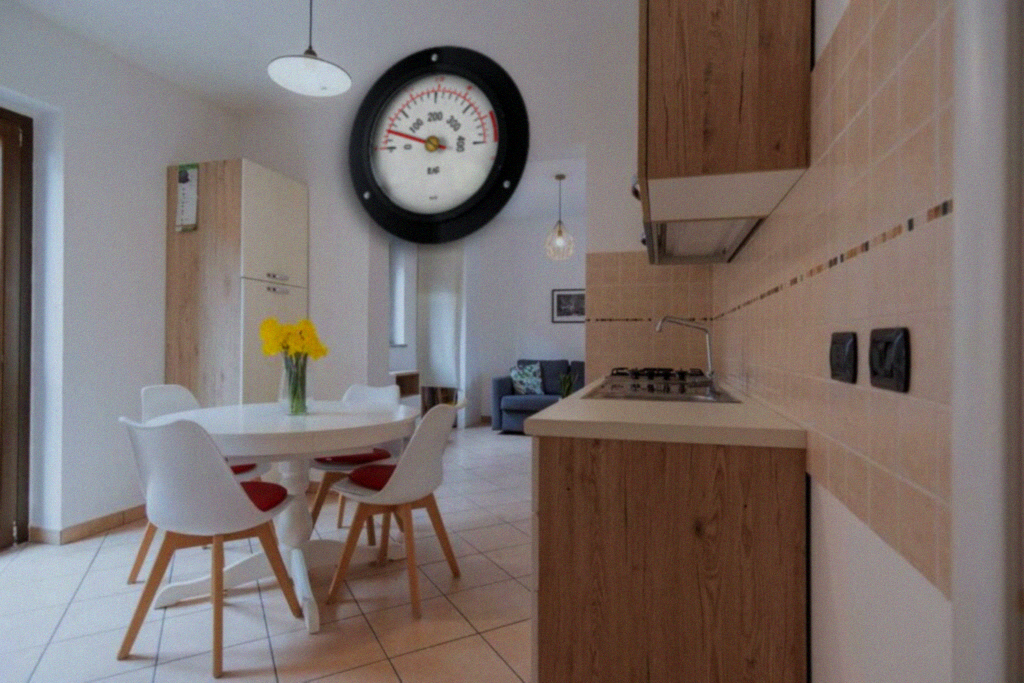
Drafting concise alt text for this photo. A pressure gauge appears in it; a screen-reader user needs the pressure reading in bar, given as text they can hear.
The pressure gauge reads 40 bar
